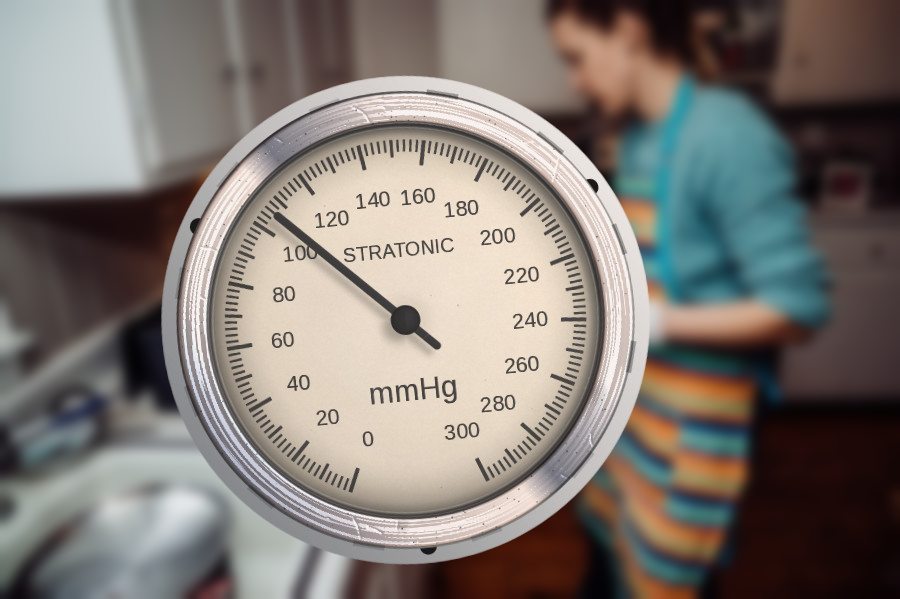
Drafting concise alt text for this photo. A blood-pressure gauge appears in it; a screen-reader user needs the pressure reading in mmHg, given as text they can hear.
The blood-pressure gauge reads 106 mmHg
